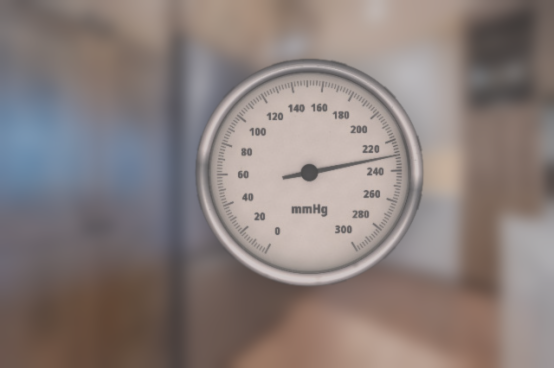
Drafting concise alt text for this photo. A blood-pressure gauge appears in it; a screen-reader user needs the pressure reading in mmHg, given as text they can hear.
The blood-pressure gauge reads 230 mmHg
